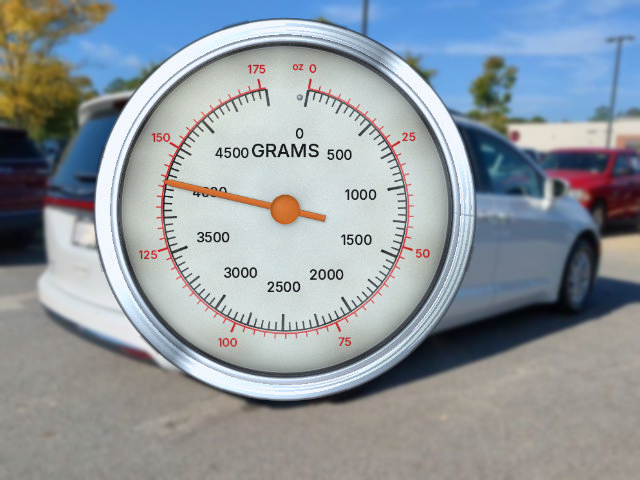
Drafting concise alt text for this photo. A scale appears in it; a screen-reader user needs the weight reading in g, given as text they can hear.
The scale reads 4000 g
